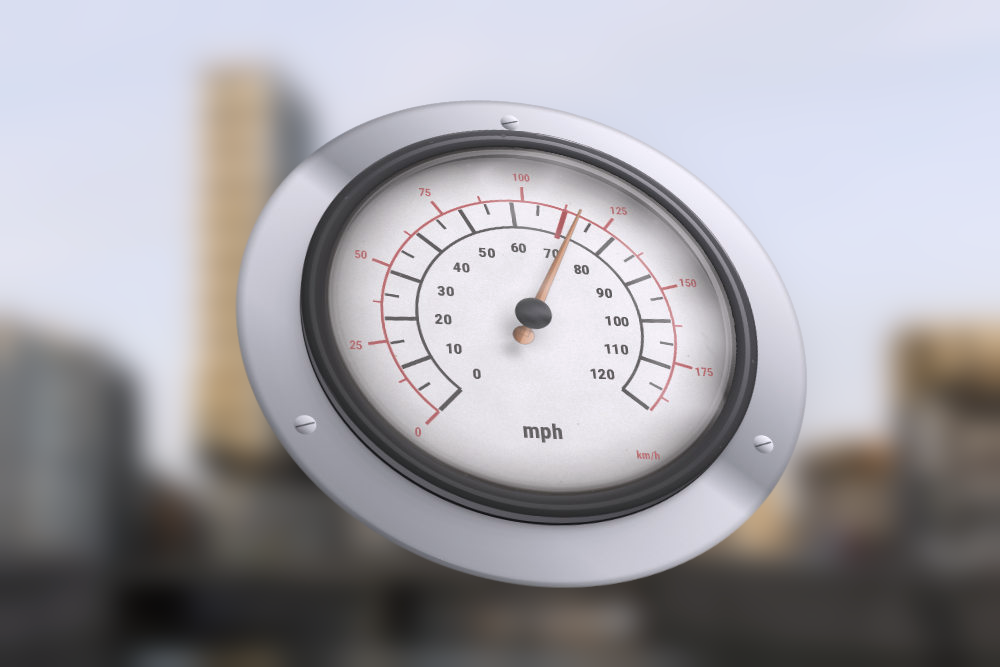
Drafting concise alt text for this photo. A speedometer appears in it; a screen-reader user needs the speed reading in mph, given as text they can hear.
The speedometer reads 72.5 mph
